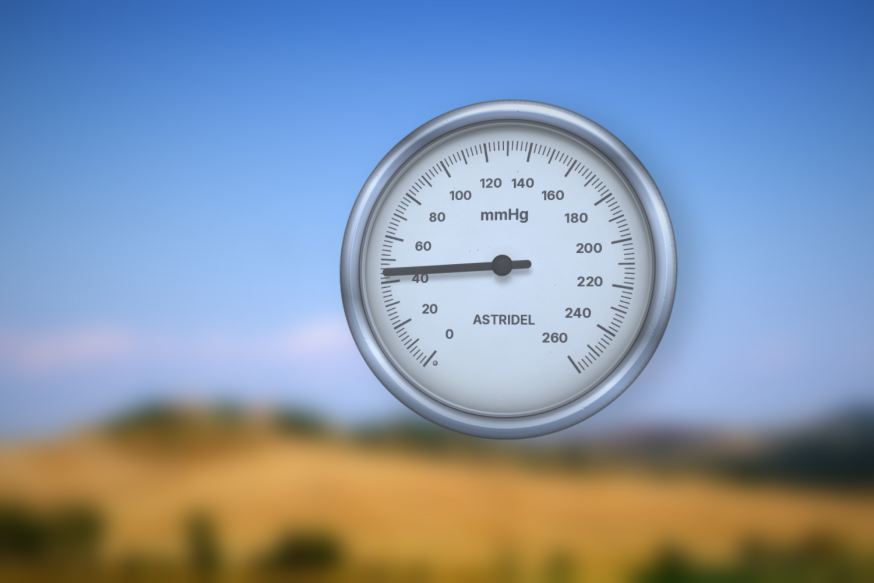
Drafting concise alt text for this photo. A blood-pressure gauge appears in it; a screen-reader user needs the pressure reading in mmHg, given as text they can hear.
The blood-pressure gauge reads 44 mmHg
